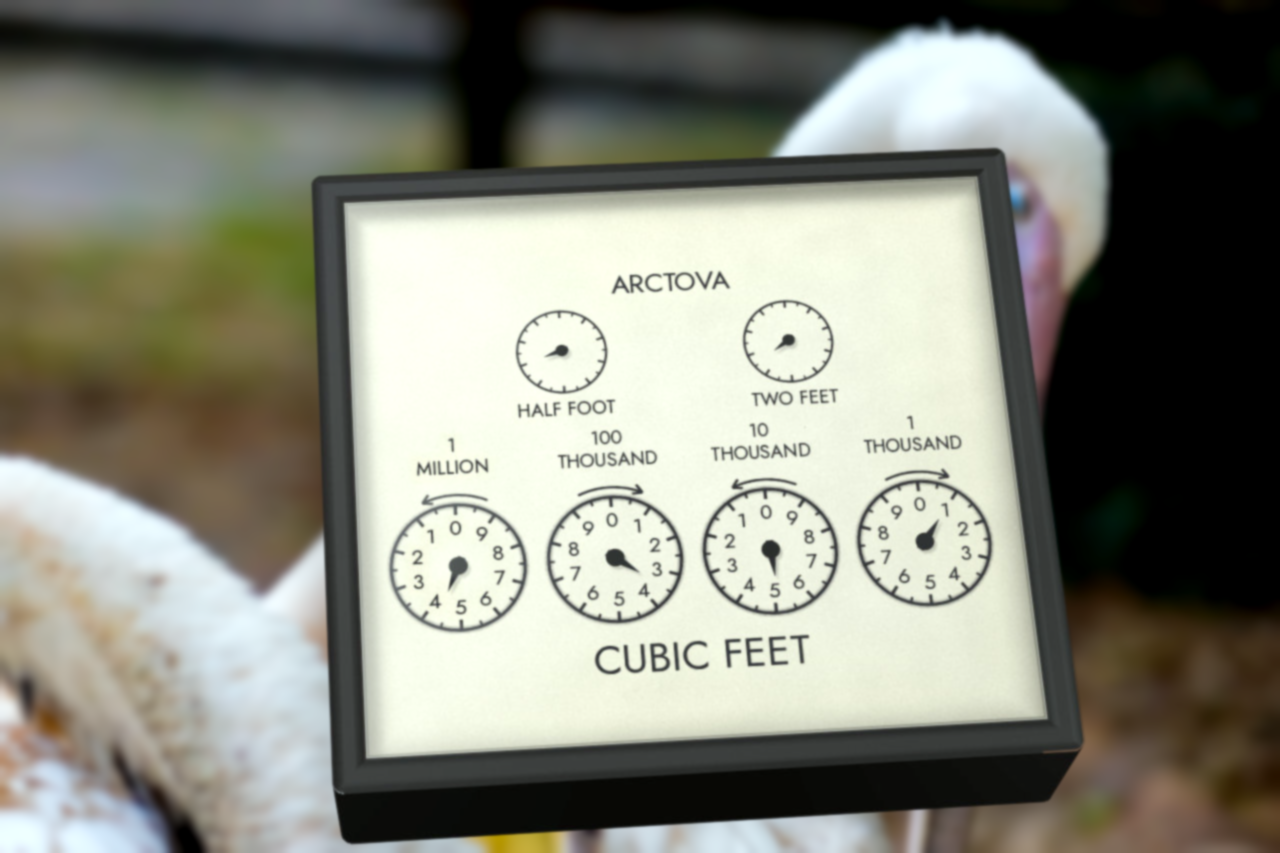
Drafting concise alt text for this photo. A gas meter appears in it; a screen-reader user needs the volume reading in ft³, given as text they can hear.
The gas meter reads 435100 ft³
